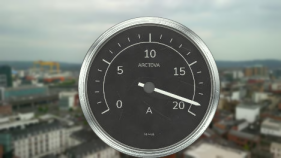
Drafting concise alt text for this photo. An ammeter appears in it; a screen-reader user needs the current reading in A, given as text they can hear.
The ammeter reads 19 A
